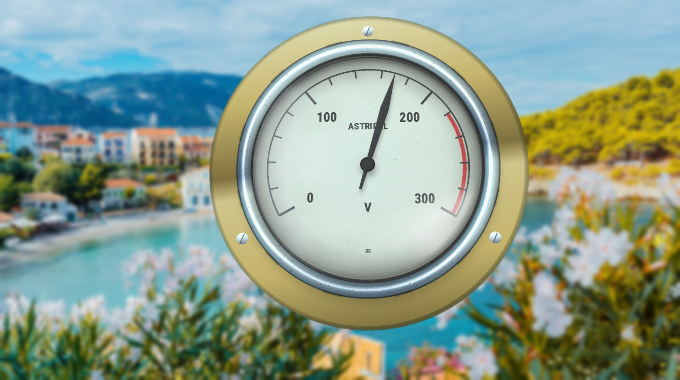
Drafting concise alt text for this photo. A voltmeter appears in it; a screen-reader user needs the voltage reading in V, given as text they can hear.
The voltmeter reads 170 V
